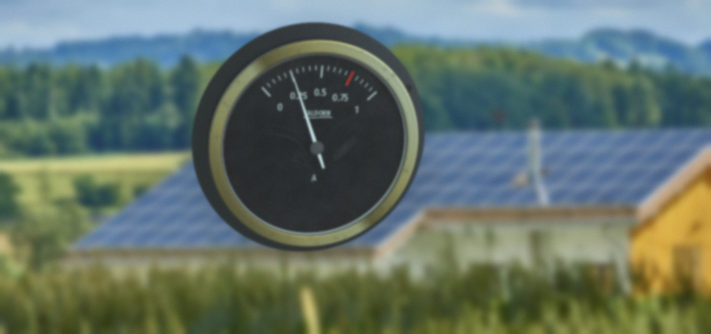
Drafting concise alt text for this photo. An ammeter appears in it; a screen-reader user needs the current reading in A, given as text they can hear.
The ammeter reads 0.25 A
